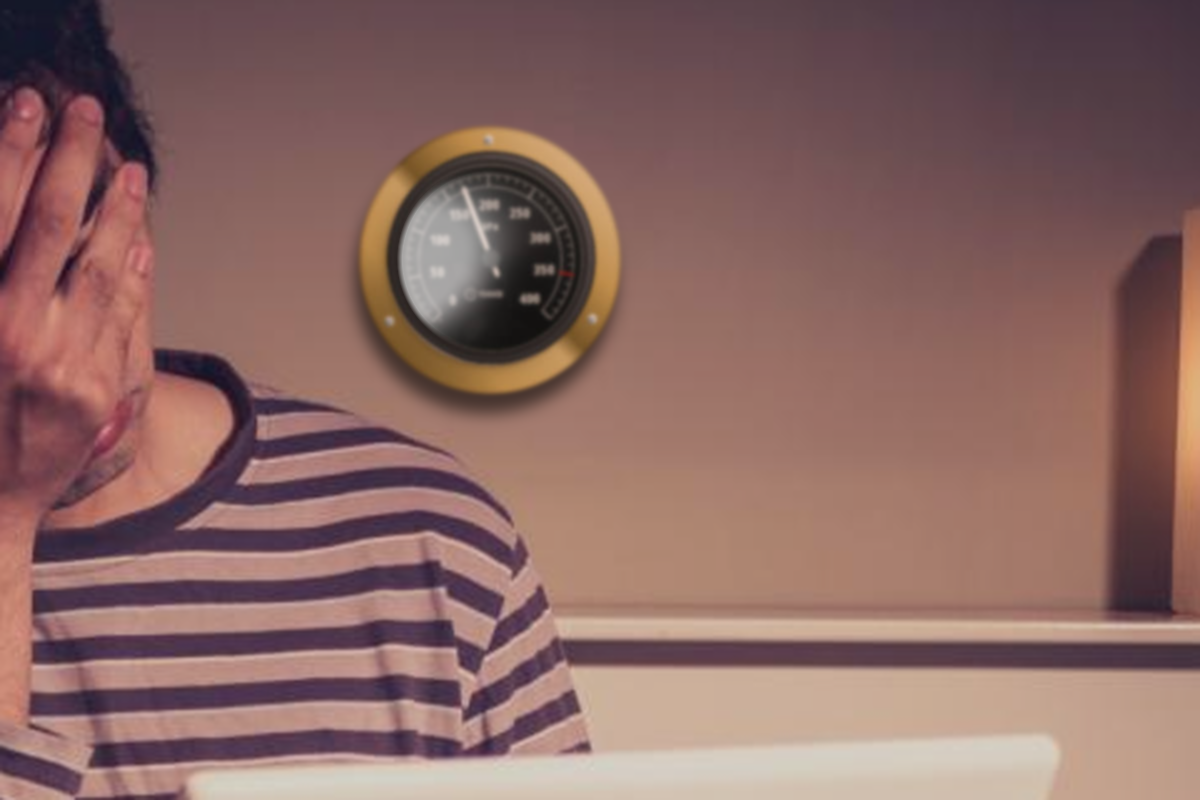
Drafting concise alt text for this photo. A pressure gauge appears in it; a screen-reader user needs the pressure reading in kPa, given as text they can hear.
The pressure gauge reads 170 kPa
